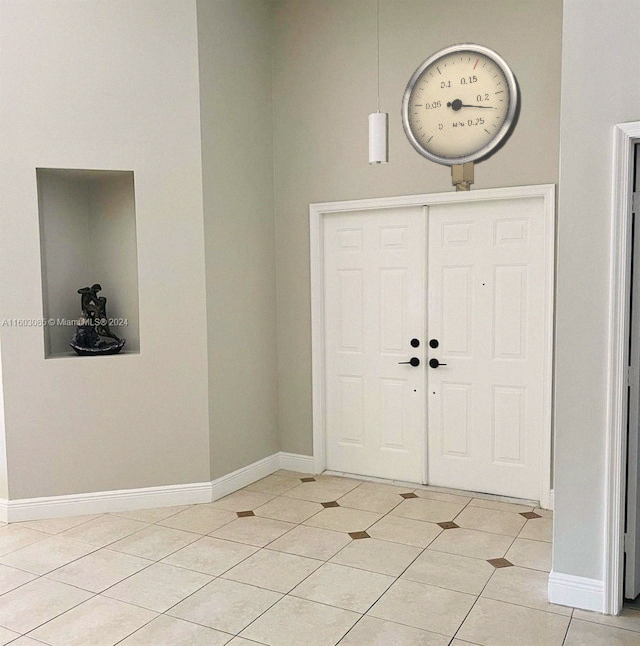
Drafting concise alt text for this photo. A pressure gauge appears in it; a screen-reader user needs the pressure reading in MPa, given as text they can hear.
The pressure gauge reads 0.22 MPa
